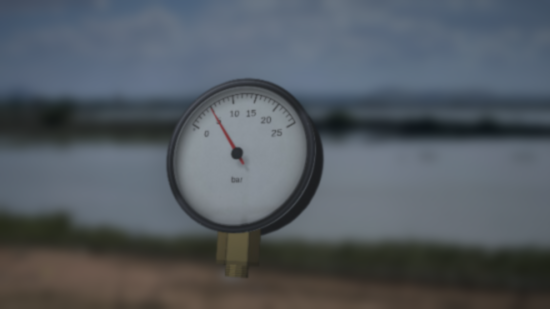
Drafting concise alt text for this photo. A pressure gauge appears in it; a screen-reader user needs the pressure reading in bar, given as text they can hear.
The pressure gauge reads 5 bar
